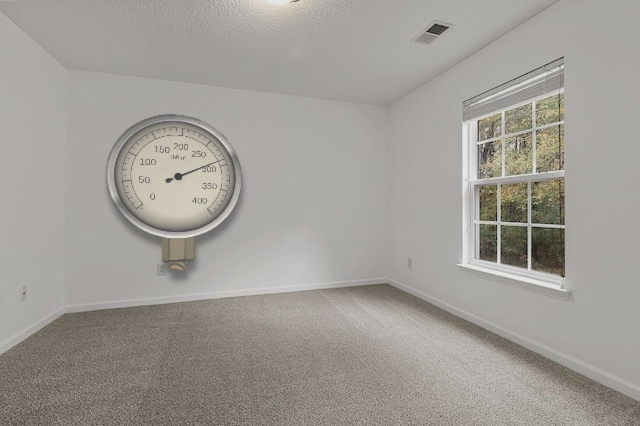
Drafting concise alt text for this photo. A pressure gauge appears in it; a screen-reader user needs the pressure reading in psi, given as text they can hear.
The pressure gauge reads 290 psi
